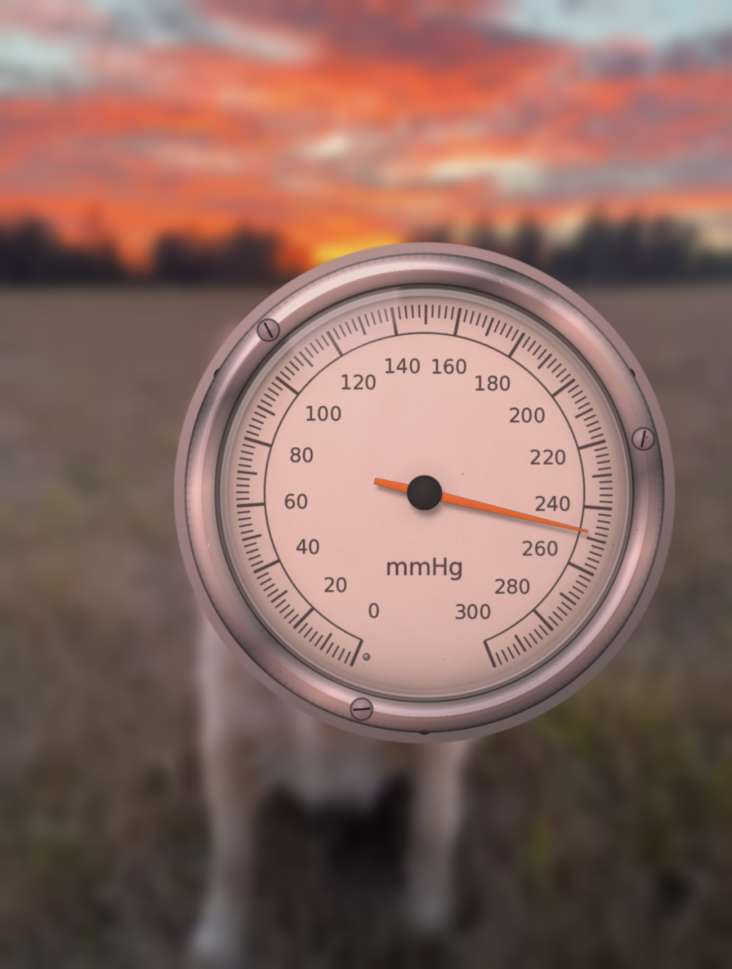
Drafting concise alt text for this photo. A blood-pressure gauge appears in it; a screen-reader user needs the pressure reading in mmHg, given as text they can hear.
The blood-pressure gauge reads 248 mmHg
